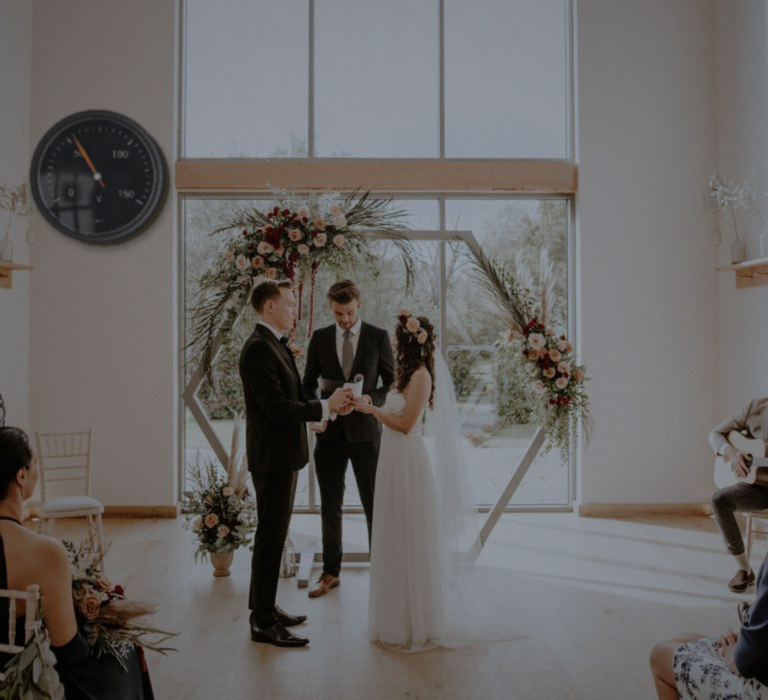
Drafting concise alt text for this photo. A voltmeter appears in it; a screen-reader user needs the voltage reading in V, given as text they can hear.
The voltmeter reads 55 V
